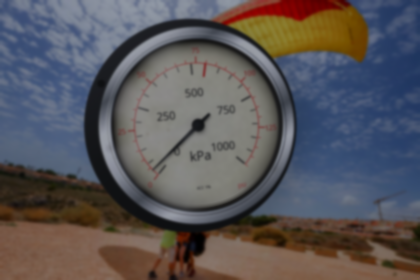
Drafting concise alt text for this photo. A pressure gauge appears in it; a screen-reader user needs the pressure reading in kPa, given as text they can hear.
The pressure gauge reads 25 kPa
